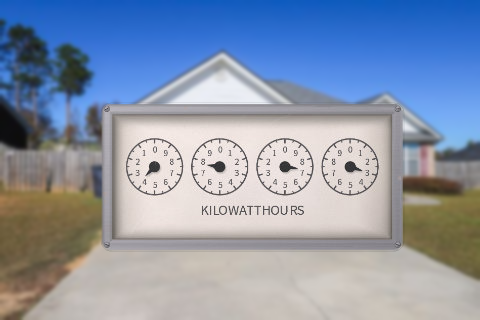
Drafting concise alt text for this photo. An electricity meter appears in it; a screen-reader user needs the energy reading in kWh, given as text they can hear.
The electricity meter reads 3773 kWh
